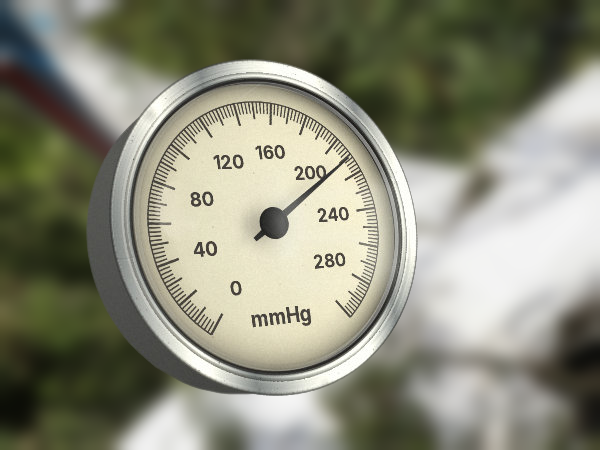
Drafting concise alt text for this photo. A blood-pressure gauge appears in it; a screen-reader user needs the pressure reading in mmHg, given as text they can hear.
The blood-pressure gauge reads 210 mmHg
